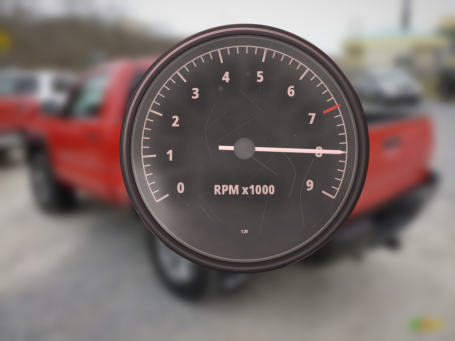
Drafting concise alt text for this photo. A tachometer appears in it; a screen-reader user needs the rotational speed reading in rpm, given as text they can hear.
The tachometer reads 8000 rpm
